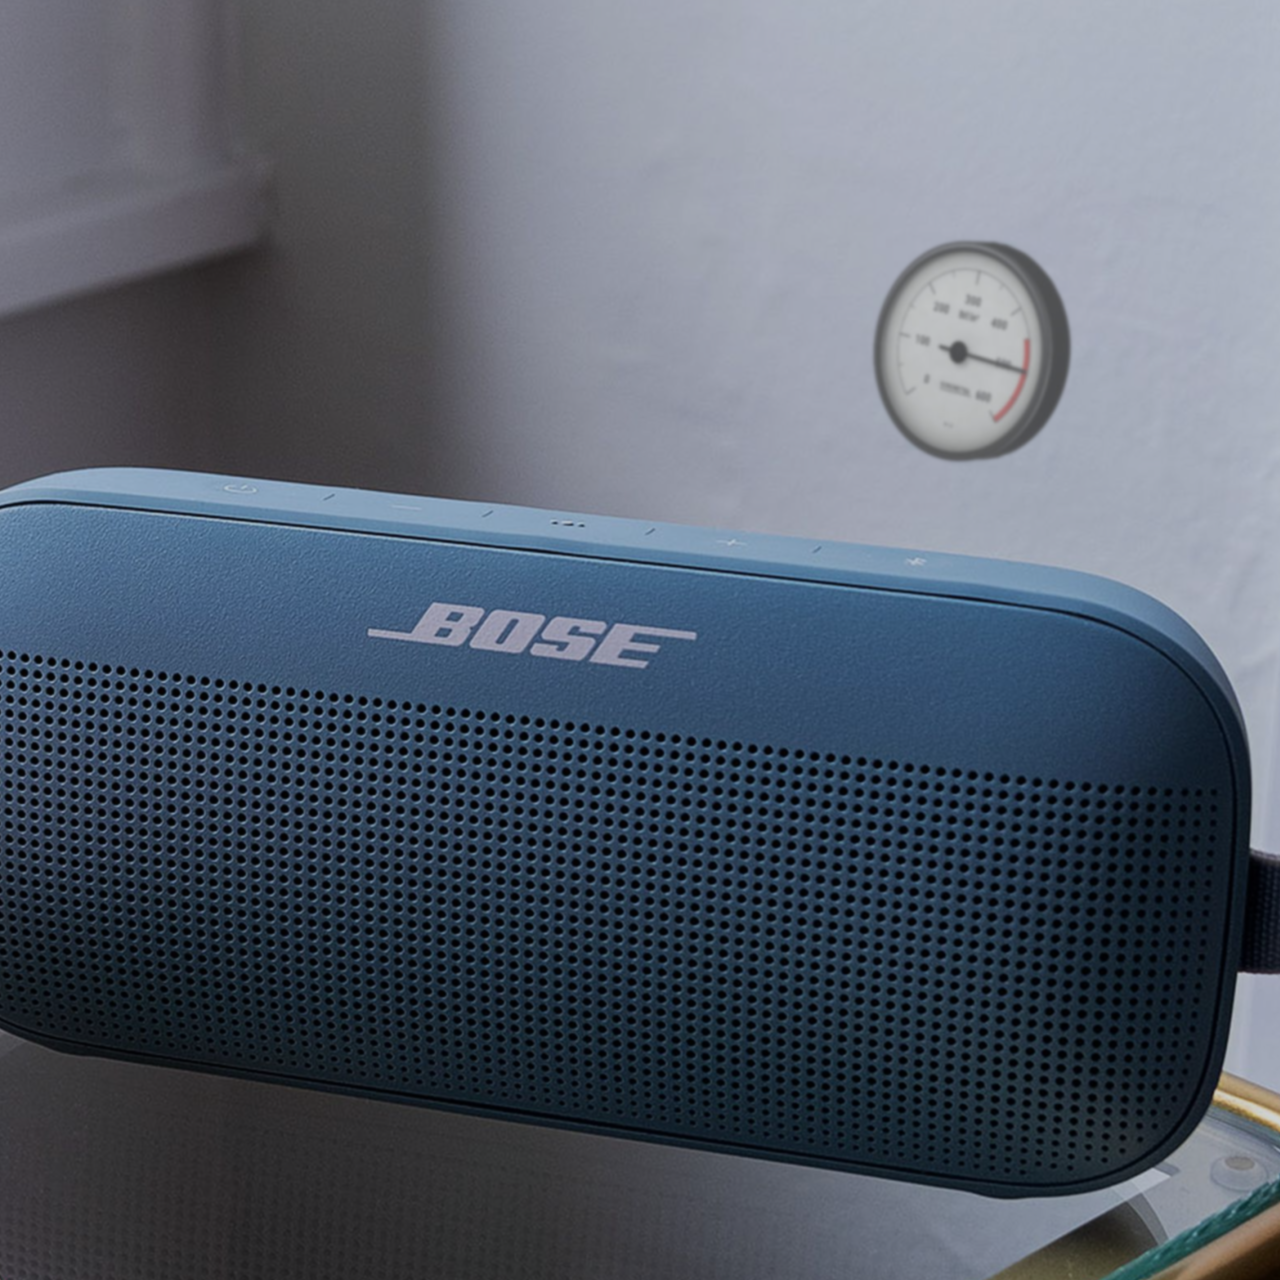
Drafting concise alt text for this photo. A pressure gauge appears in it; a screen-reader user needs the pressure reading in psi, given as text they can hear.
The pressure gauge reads 500 psi
